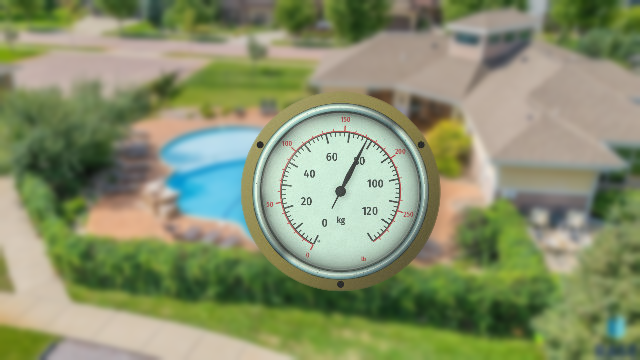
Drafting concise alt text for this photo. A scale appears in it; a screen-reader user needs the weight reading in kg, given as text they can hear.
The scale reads 78 kg
